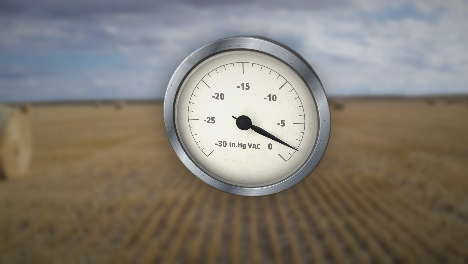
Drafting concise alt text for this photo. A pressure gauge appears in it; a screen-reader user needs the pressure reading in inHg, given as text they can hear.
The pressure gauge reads -2 inHg
